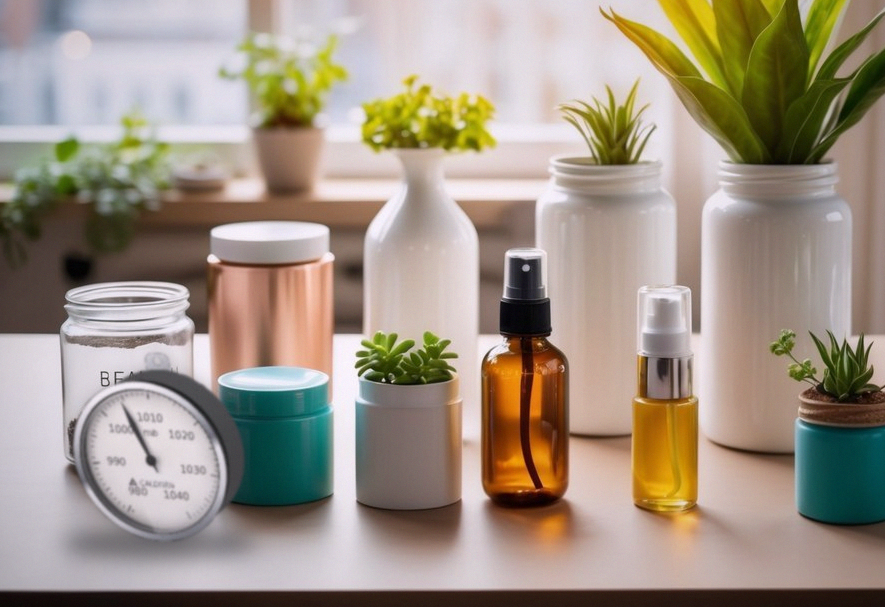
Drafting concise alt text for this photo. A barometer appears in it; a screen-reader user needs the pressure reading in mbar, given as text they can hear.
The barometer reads 1005 mbar
